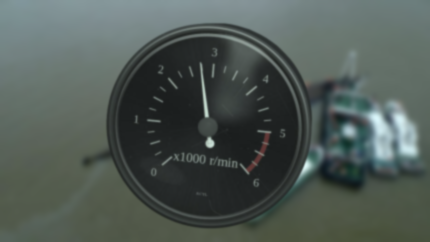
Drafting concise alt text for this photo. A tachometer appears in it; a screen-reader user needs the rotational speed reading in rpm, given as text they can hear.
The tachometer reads 2750 rpm
